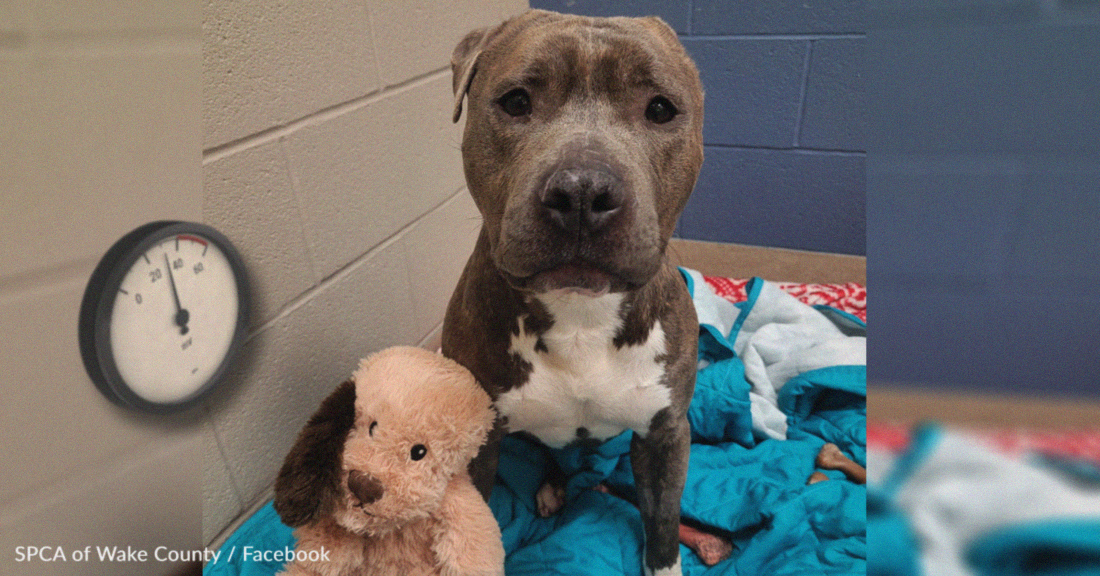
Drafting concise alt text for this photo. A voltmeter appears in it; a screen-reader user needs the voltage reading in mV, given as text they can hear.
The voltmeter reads 30 mV
